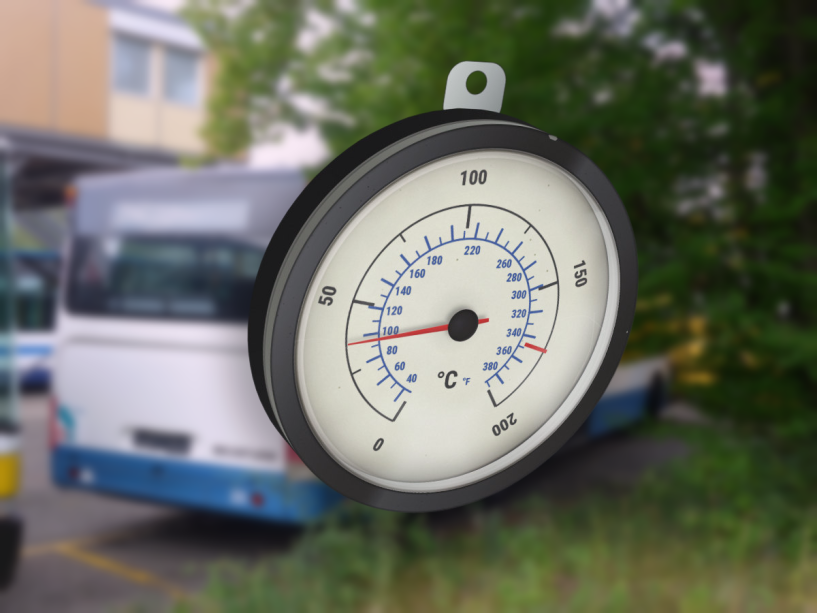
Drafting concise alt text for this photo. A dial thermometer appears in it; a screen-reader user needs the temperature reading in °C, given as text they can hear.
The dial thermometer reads 37.5 °C
